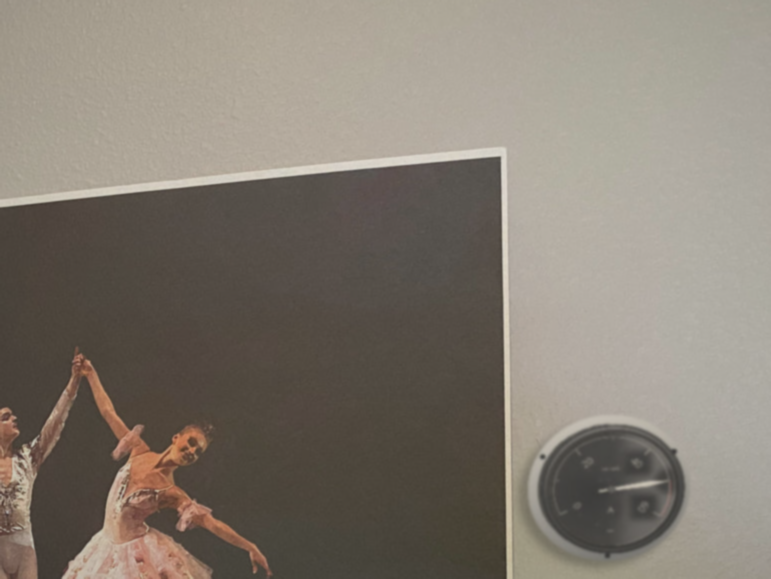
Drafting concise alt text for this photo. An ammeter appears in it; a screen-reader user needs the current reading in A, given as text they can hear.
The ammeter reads 50 A
